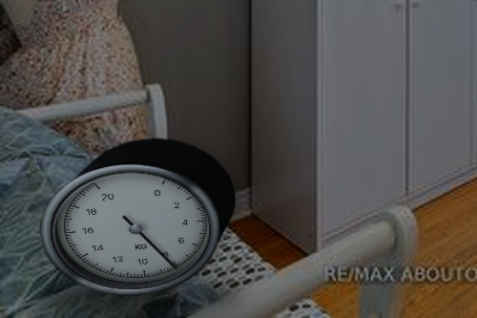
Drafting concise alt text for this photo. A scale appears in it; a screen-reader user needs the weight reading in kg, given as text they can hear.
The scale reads 8 kg
